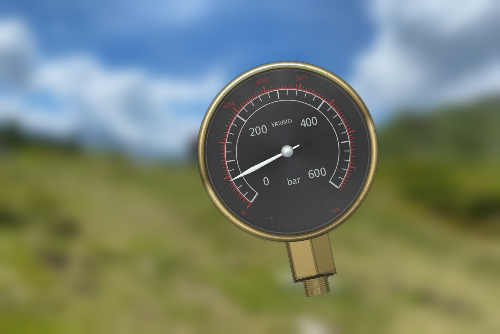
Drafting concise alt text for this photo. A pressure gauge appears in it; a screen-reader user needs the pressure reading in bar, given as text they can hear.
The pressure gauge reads 60 bar
